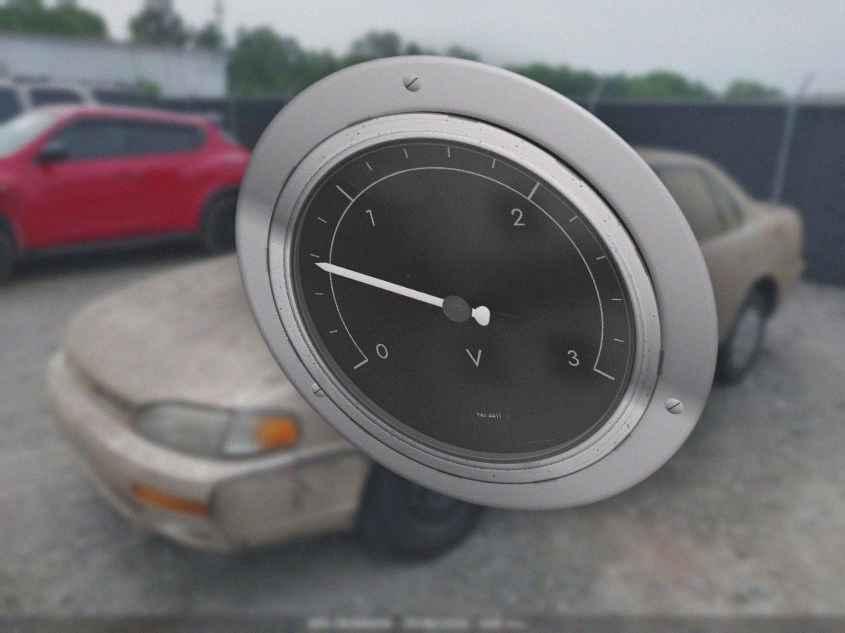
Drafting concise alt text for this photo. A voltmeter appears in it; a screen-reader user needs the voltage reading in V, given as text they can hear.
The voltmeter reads 0.6 V
